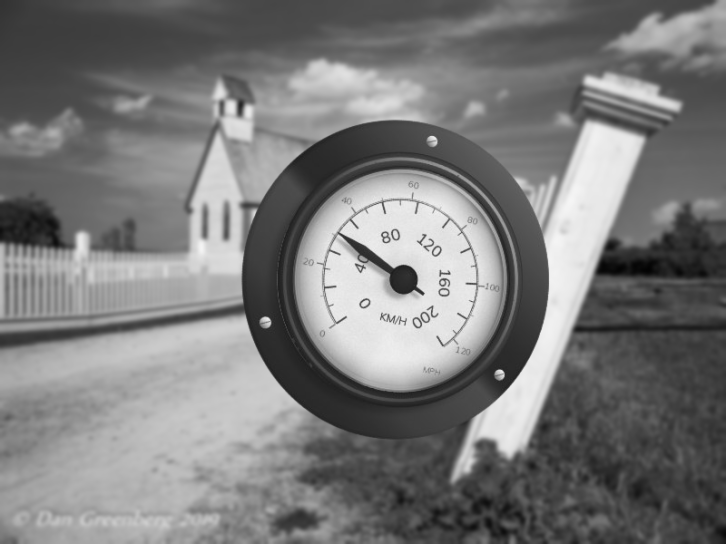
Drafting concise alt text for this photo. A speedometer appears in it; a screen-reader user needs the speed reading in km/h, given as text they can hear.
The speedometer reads 50 km/h
